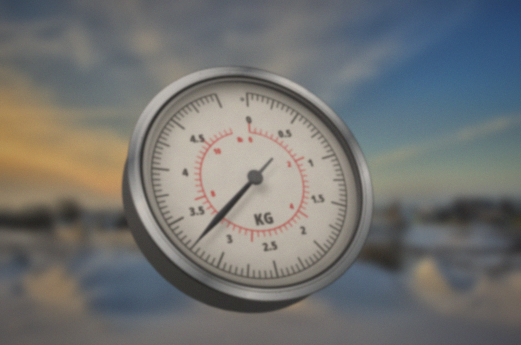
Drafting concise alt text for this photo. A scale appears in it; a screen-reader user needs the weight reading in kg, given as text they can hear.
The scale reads 3.25 kg
